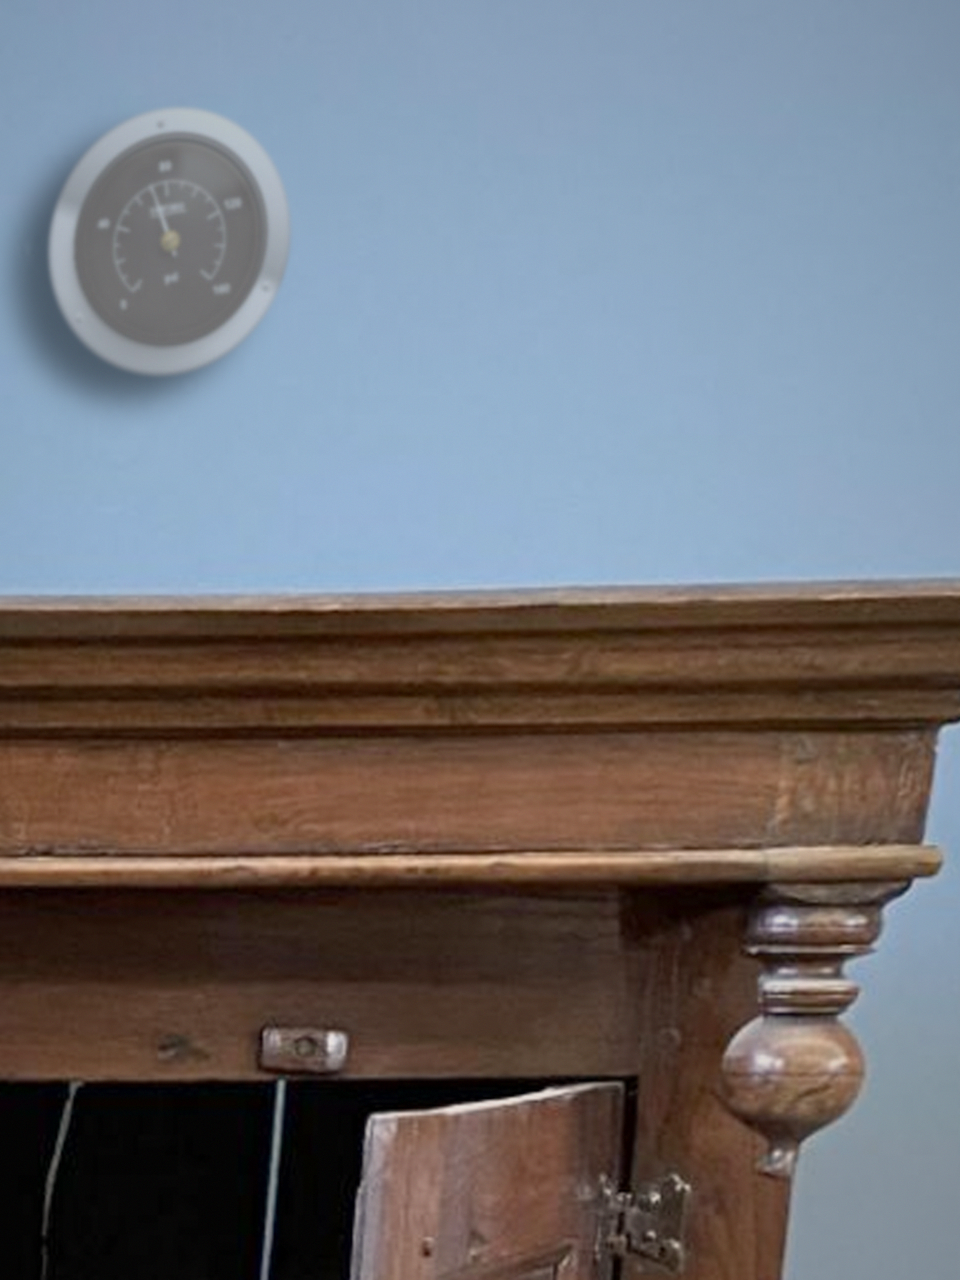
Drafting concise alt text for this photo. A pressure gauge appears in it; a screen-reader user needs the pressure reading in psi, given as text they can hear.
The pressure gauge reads 70 psi
